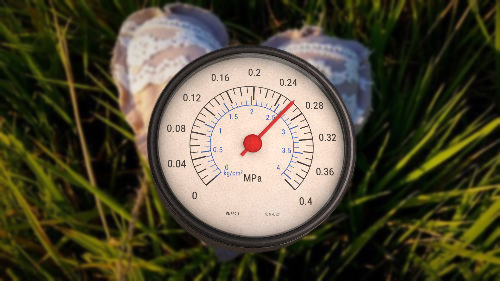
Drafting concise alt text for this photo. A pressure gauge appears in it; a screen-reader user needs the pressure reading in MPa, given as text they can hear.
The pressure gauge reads 0.26 MPa
